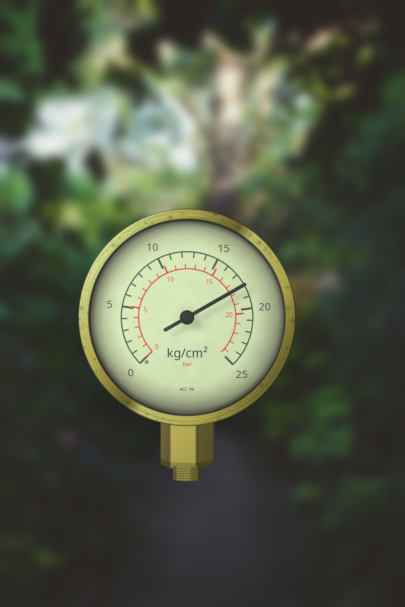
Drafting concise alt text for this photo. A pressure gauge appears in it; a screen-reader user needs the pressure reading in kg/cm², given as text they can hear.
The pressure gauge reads 18 kg/cm²
